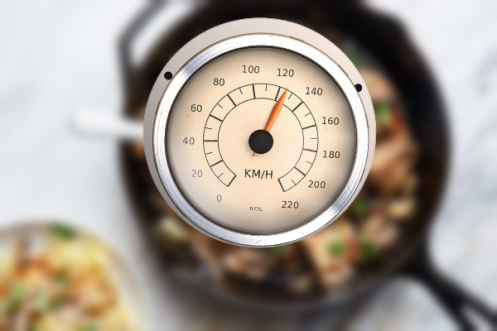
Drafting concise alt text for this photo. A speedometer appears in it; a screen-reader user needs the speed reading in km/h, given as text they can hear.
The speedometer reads 125 km/h
